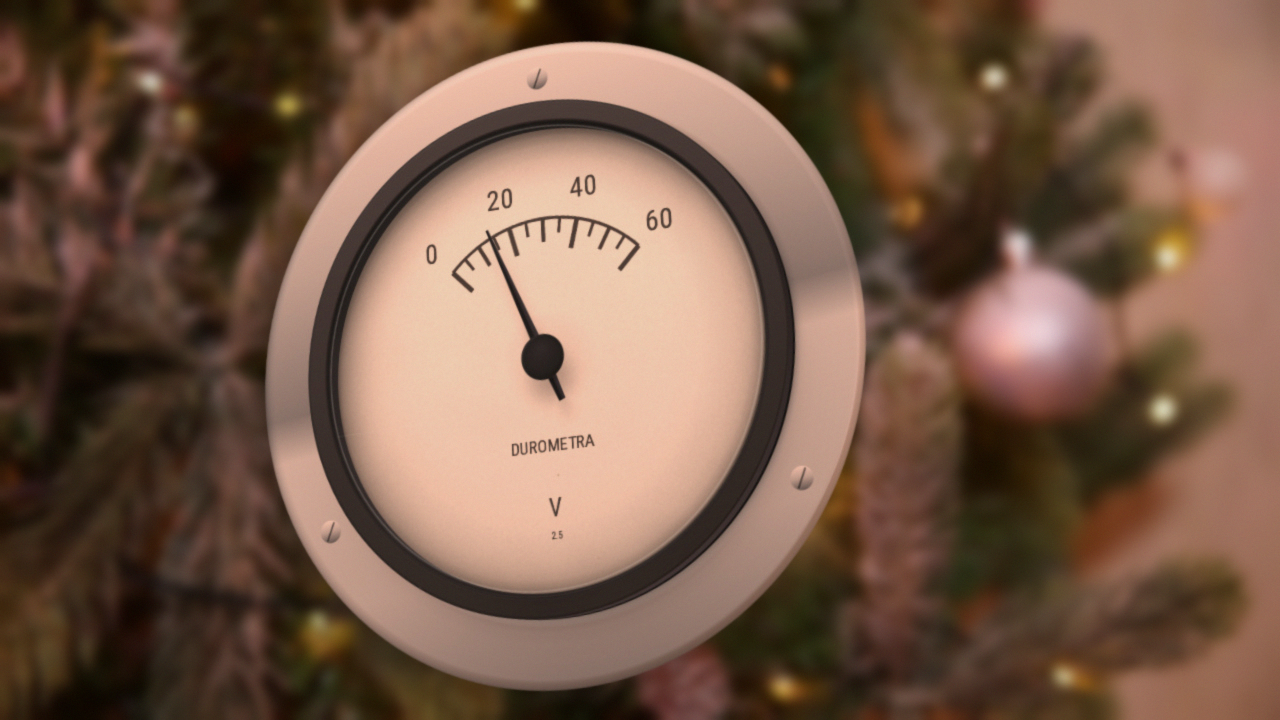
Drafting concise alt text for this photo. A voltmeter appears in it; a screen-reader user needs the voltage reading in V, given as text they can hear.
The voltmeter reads 15 V
